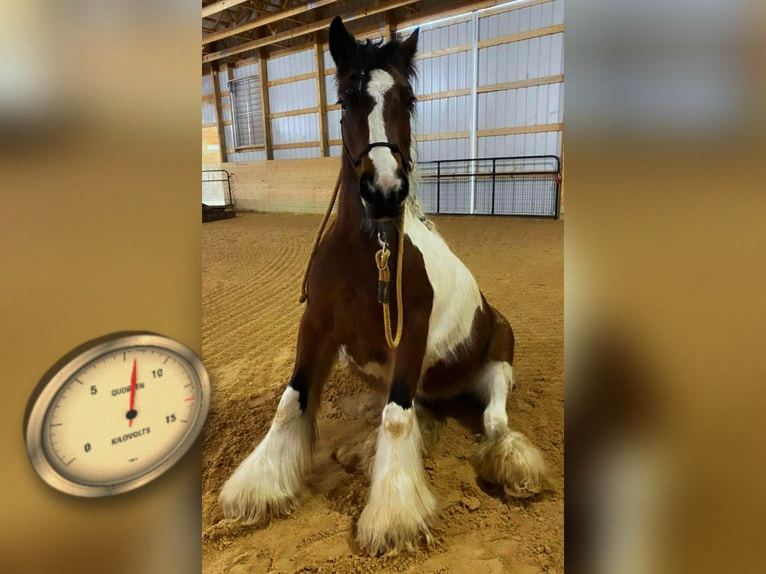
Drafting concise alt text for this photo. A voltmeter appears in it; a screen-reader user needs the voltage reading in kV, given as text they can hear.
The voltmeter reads 8 kV
